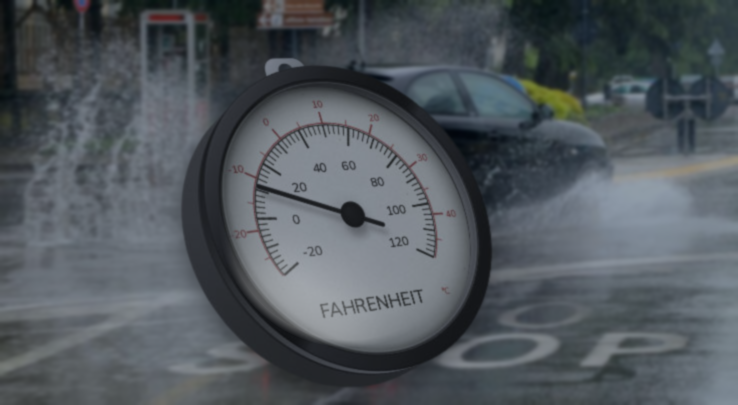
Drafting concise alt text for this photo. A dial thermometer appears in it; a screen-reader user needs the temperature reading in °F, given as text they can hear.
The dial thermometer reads 10 °F
